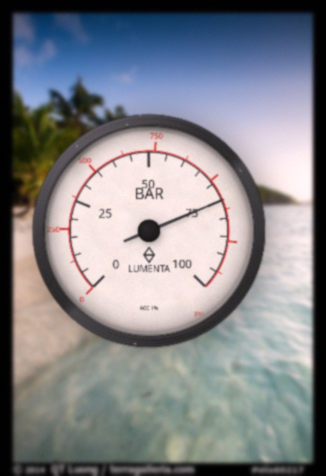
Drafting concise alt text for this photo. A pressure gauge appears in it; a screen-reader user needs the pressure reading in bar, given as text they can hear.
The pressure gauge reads 75 bar
